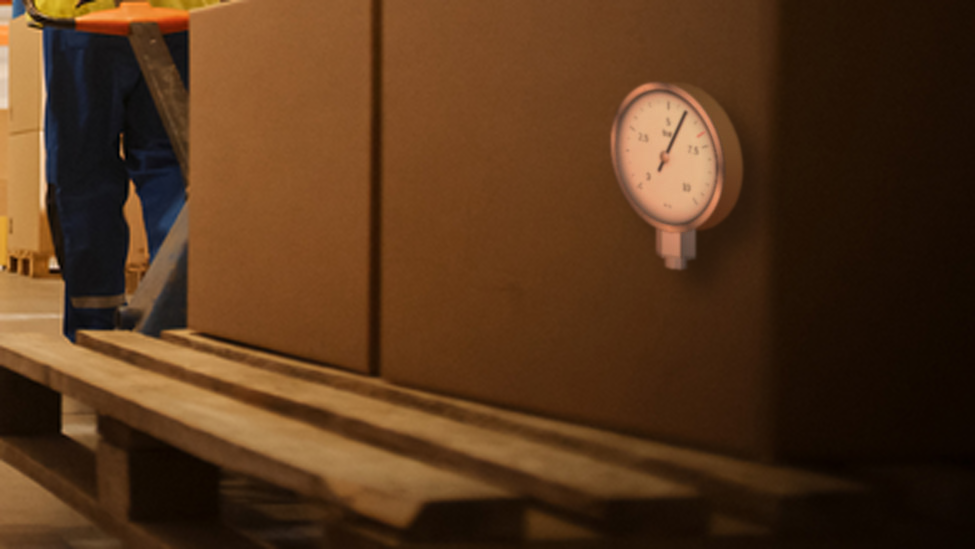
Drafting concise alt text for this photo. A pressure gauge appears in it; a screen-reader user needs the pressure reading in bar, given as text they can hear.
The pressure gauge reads 6 bar
